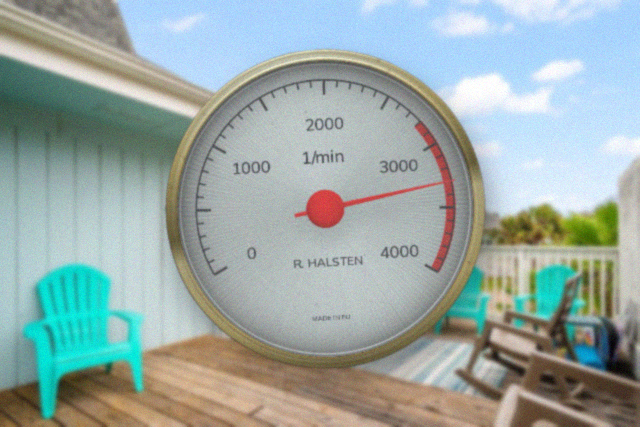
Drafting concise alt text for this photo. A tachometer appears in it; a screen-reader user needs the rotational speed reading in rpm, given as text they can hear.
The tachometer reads 3300 rpm
